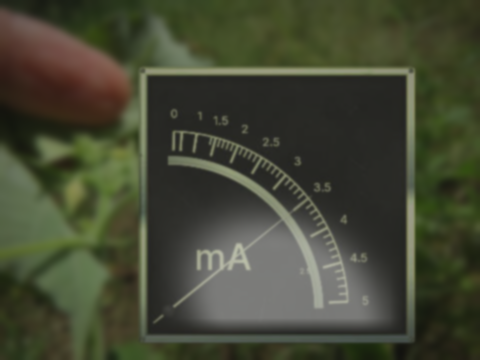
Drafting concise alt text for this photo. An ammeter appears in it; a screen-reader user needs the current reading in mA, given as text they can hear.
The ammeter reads 3.5 mA
